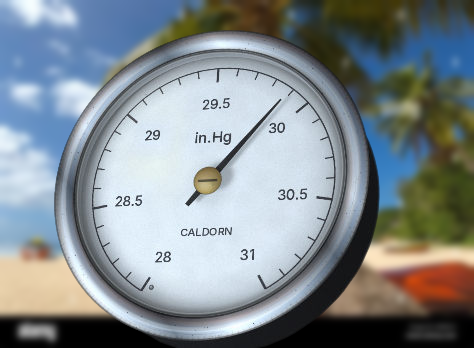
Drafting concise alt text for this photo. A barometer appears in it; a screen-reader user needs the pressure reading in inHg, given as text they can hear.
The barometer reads 29.9 inHg
